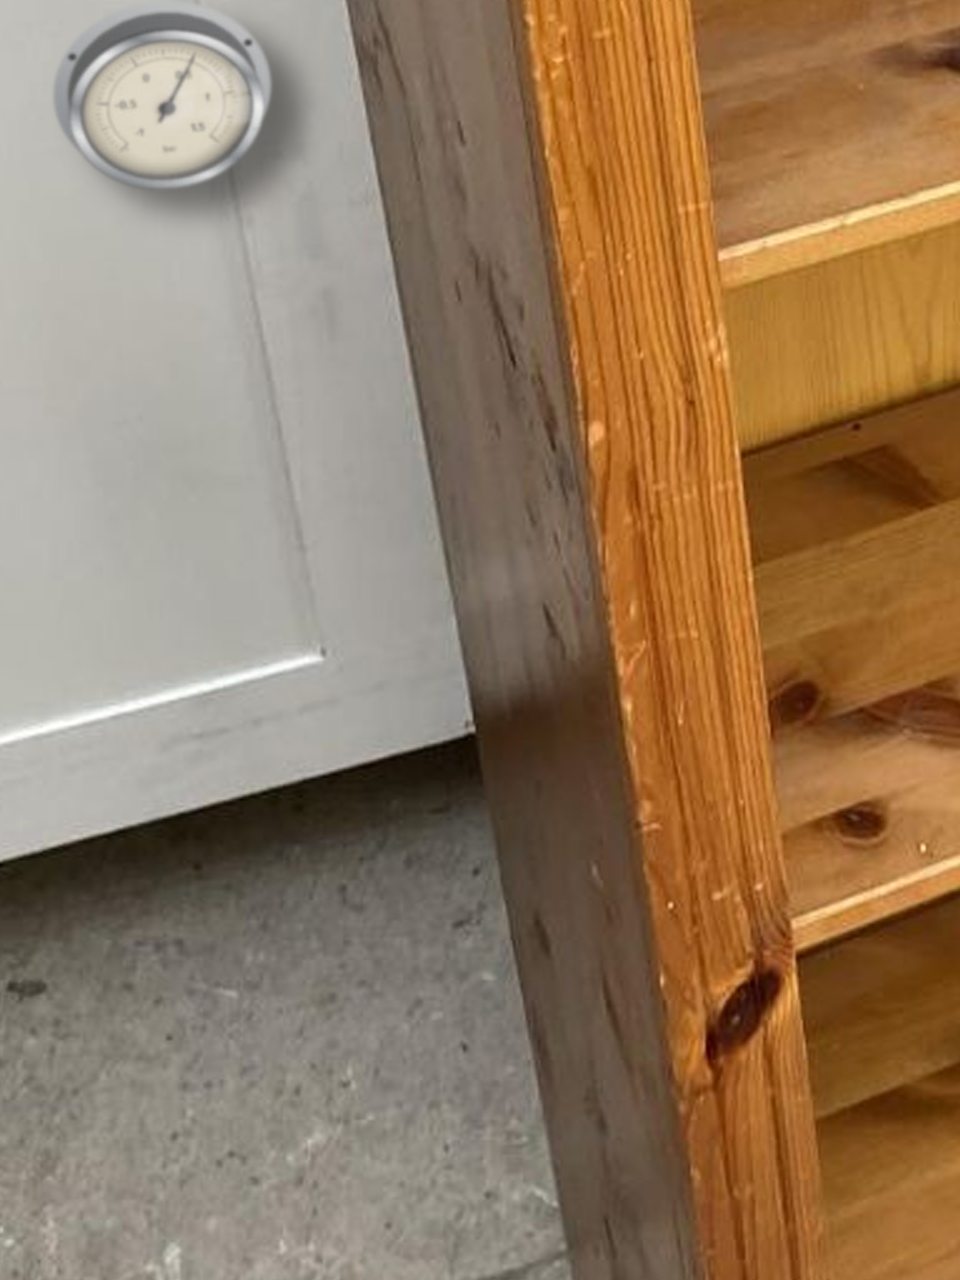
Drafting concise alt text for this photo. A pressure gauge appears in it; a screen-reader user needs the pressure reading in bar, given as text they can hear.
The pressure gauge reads 0.5 bar
